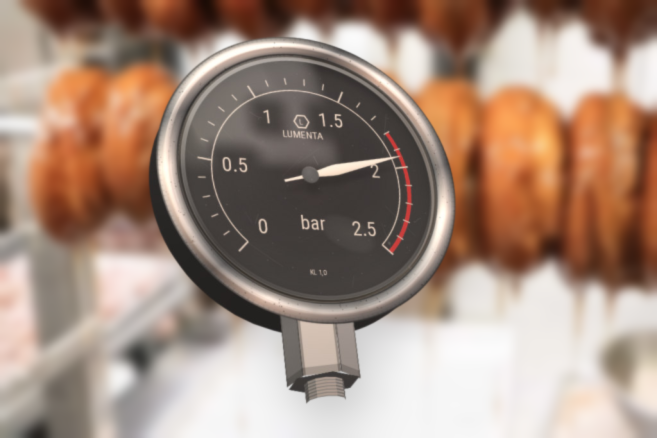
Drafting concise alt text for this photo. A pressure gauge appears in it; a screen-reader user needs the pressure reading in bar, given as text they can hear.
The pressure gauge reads 1.95 bar
